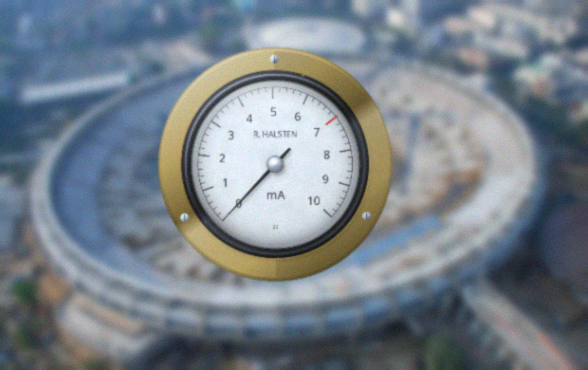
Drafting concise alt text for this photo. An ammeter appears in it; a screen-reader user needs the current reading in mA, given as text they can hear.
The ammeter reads 0 mA
